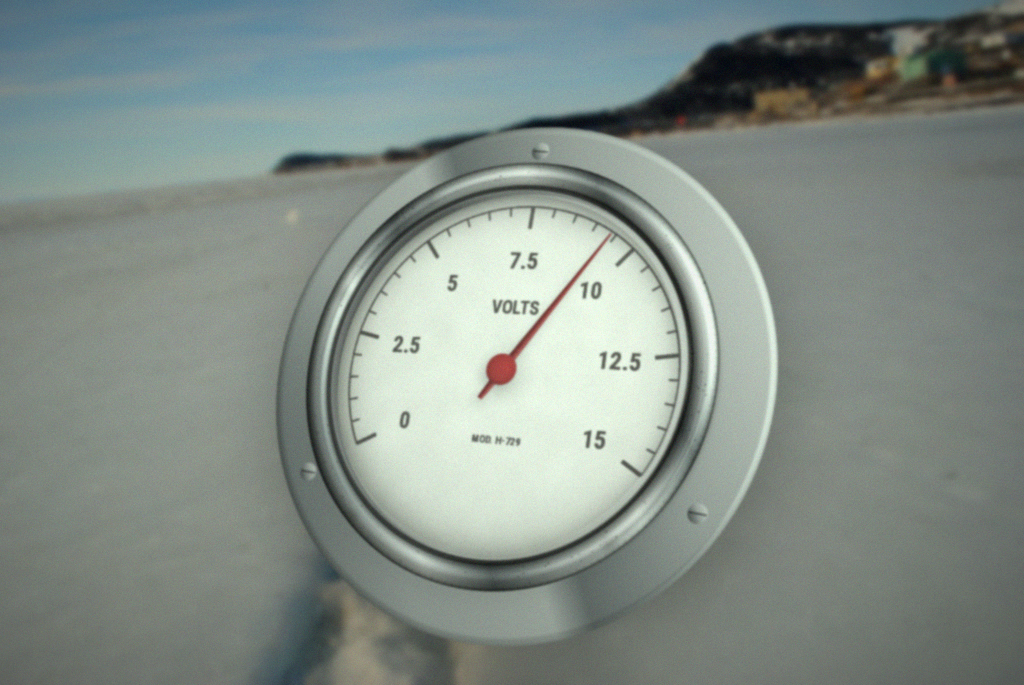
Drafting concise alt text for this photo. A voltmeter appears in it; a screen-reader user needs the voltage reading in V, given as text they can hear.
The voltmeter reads 9.5 V
